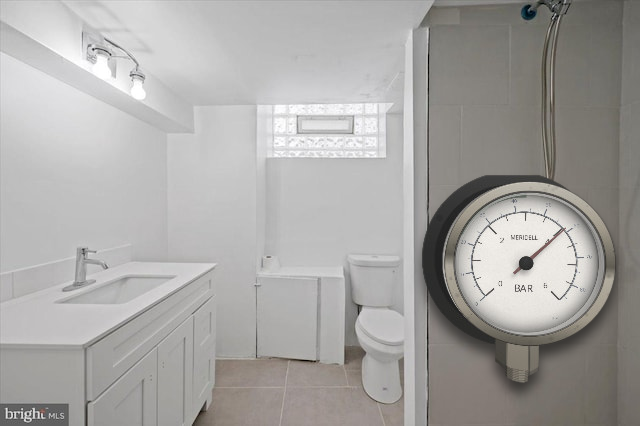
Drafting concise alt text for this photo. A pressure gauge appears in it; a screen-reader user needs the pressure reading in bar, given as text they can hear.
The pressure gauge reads 4 bar
